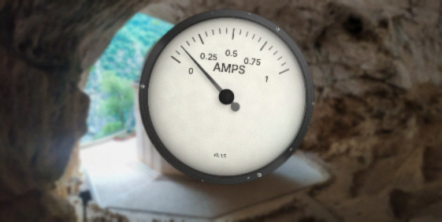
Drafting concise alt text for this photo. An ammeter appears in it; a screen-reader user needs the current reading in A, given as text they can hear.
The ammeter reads 0.1 A
